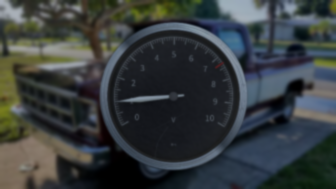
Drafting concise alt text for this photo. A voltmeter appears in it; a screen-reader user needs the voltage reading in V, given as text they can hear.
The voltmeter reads 1 V
